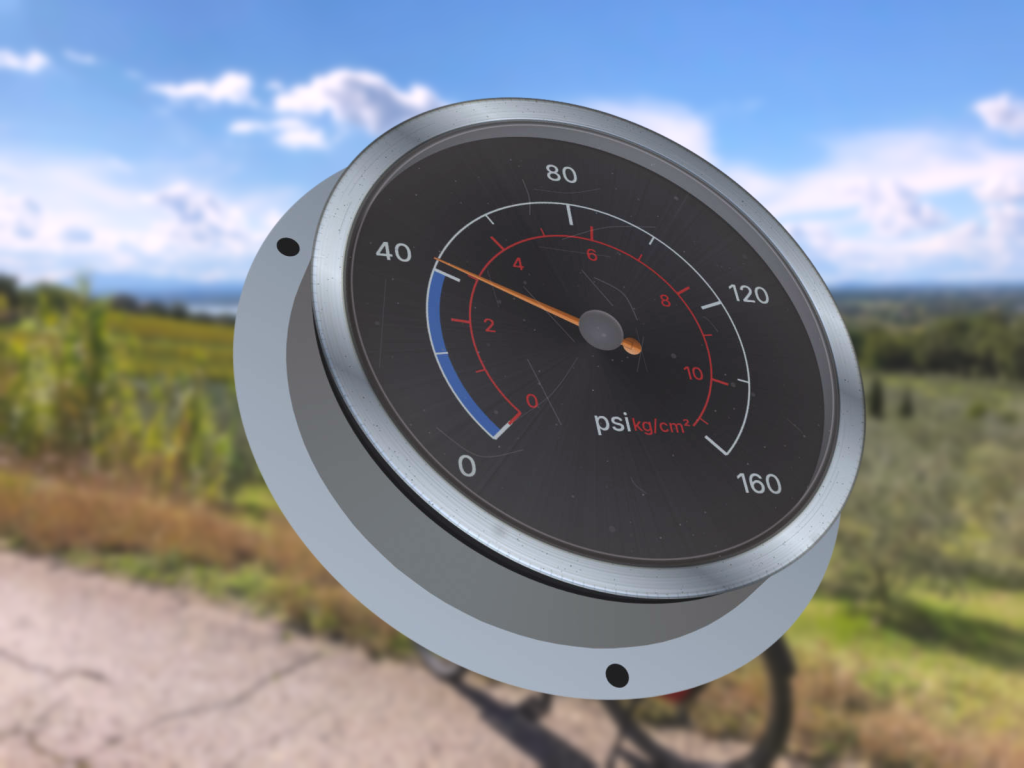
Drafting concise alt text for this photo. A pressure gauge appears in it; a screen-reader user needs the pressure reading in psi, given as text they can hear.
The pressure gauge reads 40 psi
